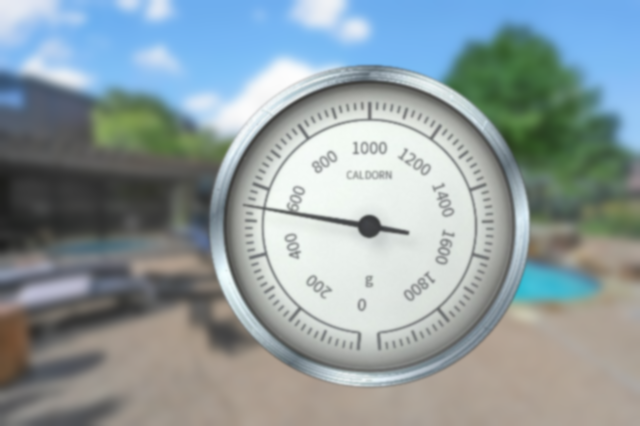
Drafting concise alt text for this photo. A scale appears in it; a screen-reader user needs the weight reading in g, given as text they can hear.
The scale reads 540 g
